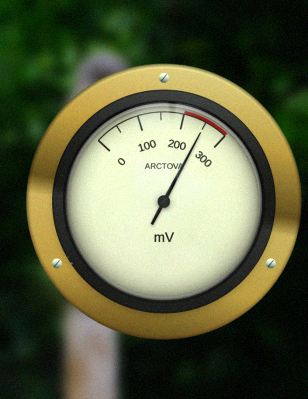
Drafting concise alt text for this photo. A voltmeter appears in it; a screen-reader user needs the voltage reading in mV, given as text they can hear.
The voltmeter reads 250 mV
